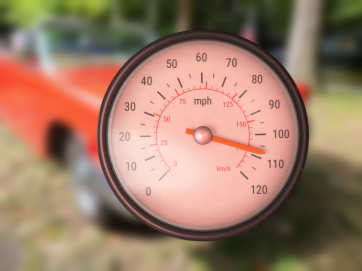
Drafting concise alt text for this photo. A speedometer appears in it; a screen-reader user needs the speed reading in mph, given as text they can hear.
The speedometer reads 107.5 mph
